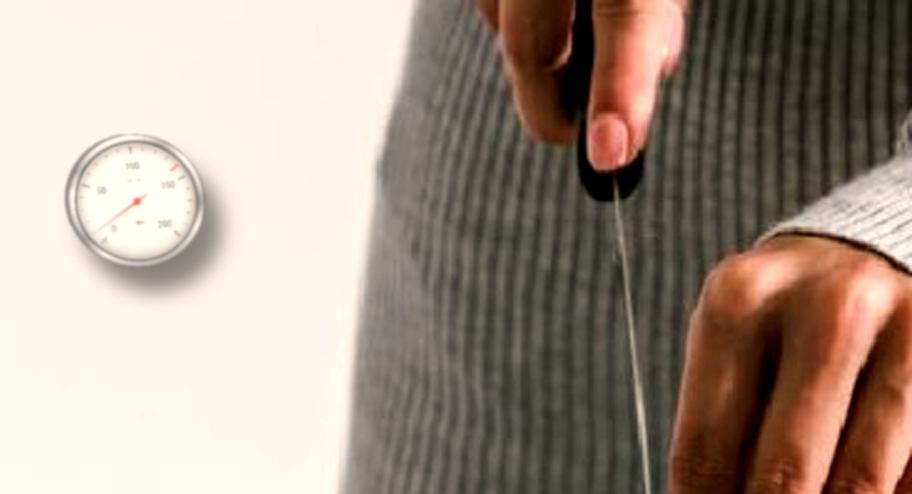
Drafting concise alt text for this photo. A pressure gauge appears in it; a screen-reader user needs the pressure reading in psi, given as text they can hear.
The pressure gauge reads 10 psi
